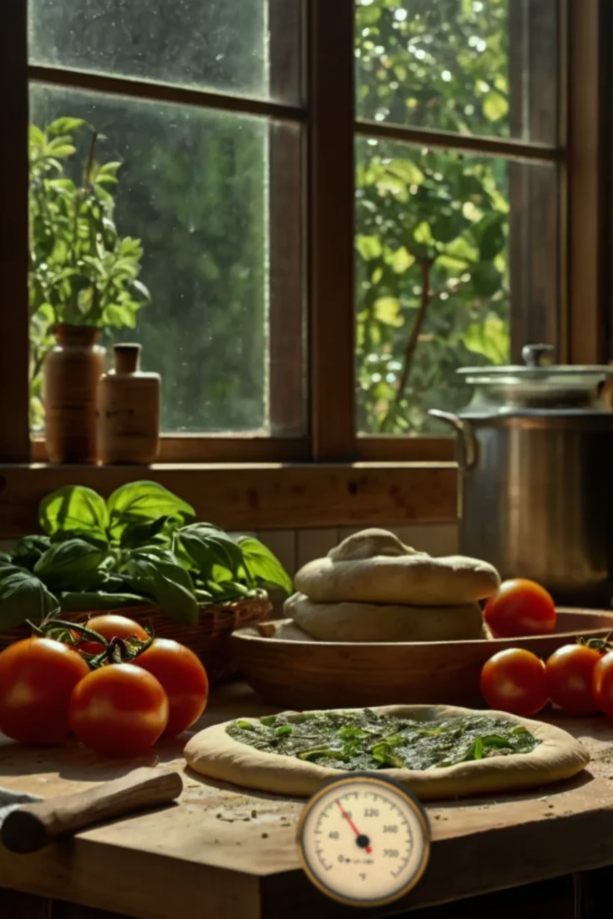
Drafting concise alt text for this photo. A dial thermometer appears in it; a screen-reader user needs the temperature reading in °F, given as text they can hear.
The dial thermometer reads 80 °F
